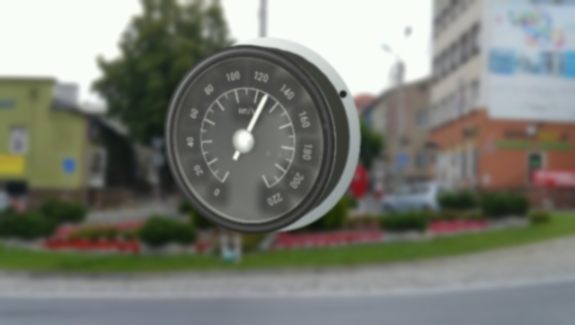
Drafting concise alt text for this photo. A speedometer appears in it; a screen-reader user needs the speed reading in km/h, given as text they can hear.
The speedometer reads 130 km/h
